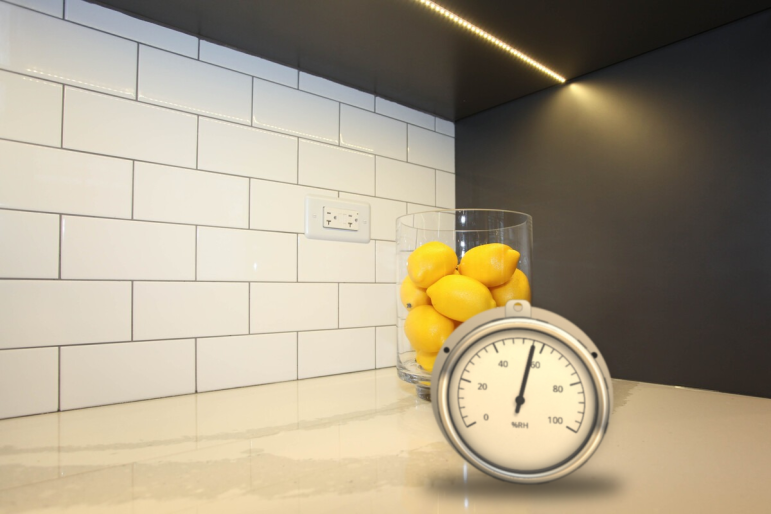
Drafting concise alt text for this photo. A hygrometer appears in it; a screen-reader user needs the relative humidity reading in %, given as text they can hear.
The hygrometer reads 56 %
